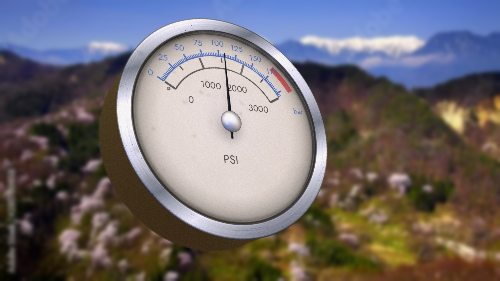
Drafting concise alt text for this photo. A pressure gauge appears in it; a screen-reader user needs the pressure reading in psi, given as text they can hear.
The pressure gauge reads 1500 psi
